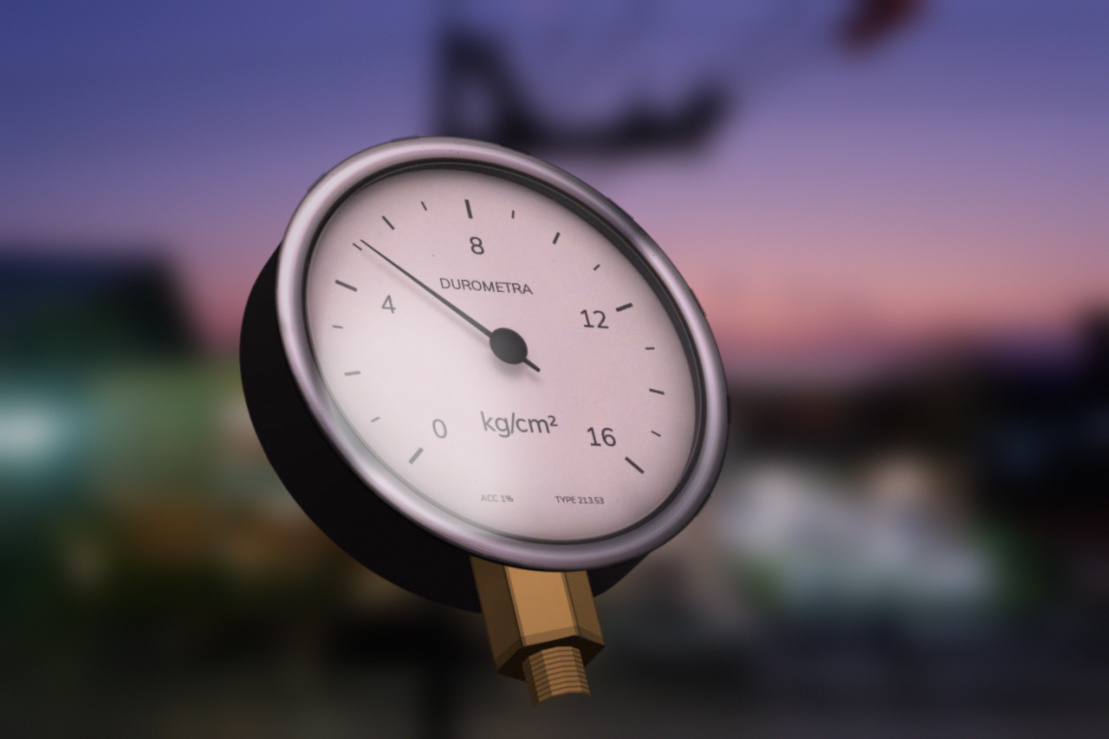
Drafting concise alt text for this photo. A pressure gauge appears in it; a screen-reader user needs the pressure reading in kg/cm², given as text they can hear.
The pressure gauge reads 5 kg/cm²
